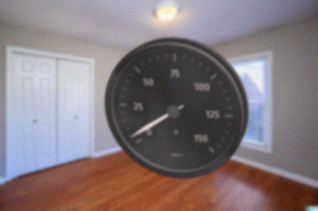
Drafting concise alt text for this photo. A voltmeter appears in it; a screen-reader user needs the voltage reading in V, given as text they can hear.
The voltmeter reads 5 V
